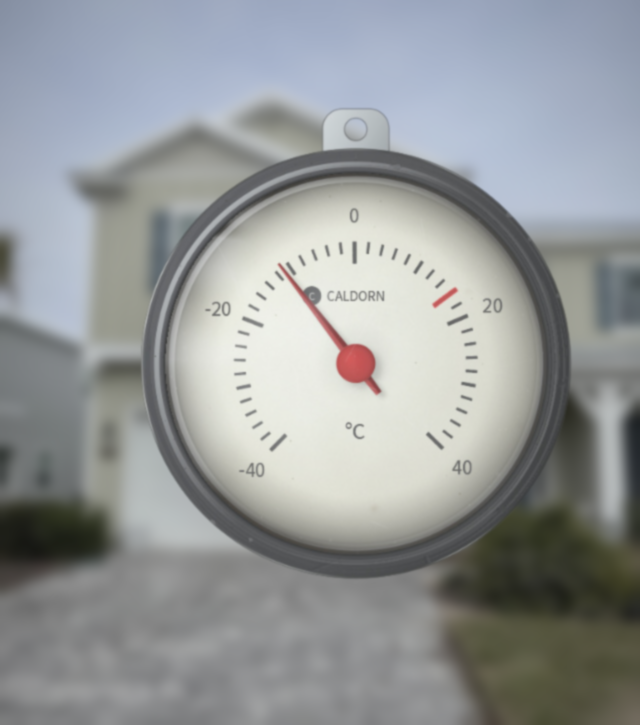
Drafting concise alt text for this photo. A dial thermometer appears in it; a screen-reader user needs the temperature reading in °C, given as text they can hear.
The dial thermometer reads -11 °C
